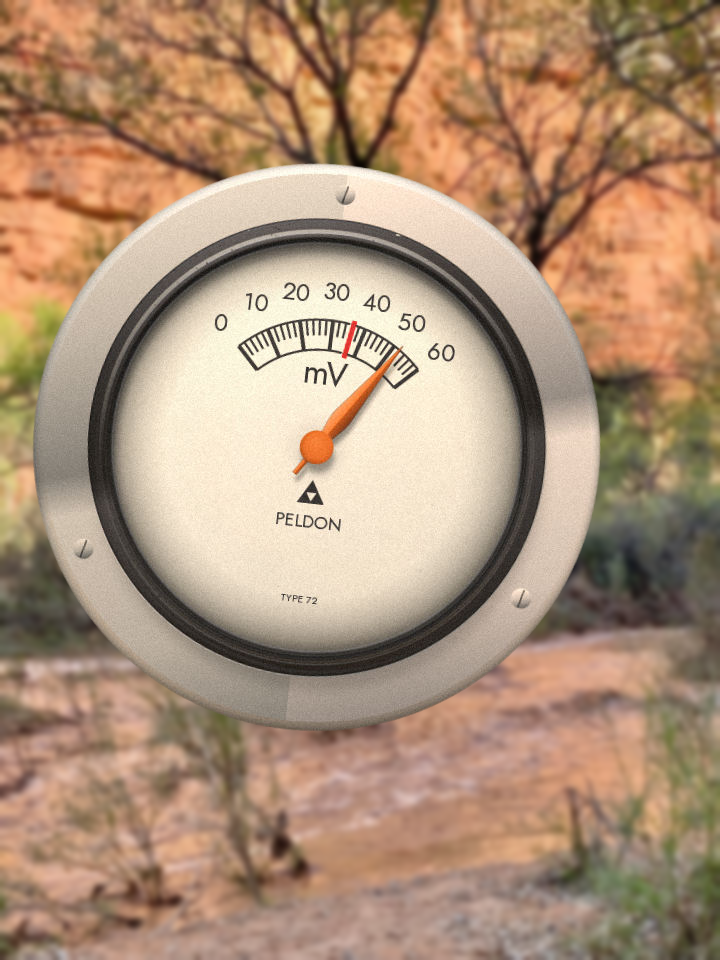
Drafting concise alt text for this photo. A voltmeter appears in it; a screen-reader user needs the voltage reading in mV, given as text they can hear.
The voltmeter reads 52 mV
